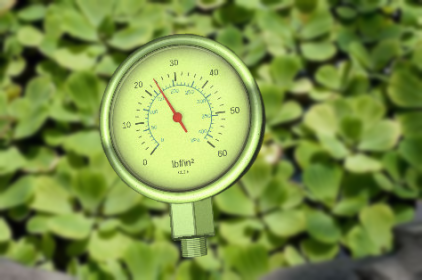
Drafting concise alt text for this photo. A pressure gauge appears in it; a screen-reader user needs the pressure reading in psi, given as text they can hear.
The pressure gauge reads 24 psi
